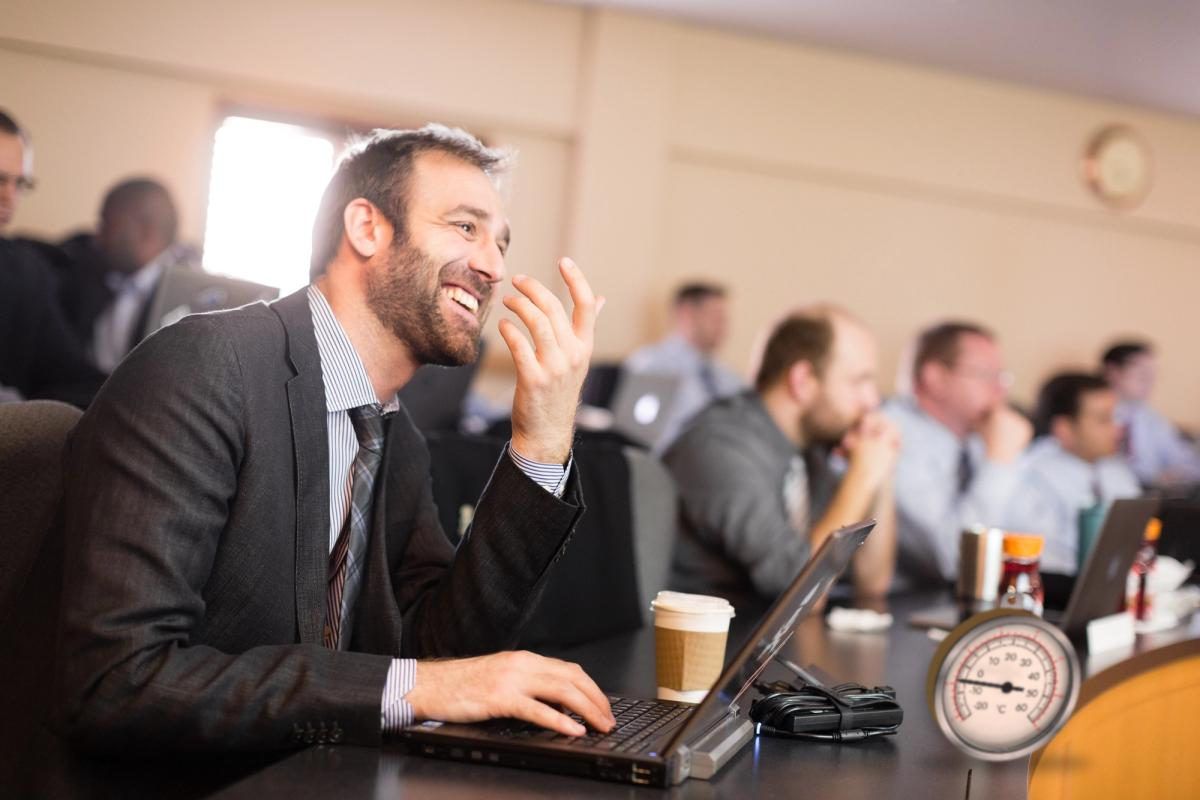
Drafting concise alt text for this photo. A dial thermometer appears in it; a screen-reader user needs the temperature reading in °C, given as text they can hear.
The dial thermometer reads -5 °C
